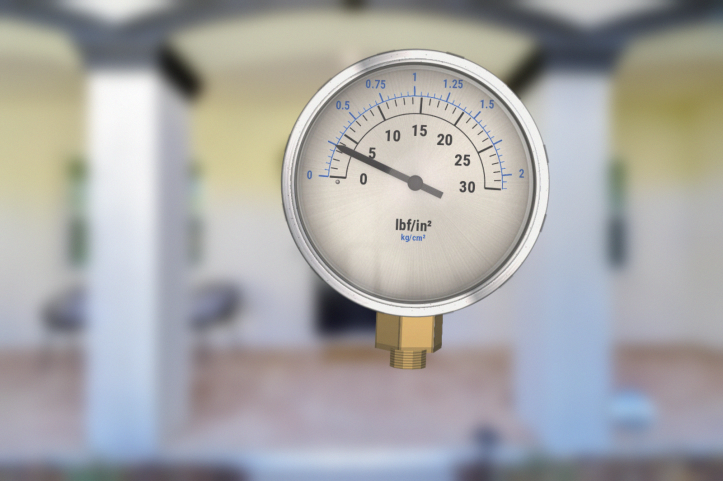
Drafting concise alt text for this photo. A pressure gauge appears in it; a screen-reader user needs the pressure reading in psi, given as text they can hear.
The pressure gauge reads 3.5 psi
